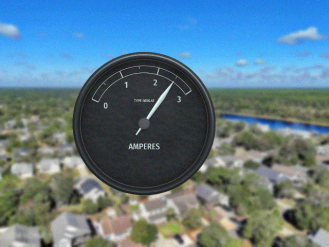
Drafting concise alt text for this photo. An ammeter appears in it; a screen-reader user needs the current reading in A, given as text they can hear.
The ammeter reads 2.5 A
